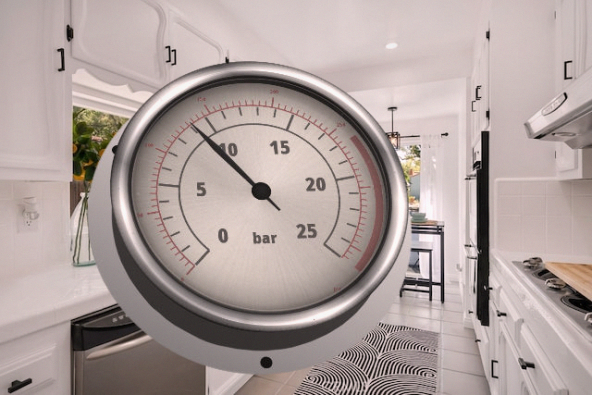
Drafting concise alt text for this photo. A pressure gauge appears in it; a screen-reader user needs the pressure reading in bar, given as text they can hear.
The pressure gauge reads 9 bar
